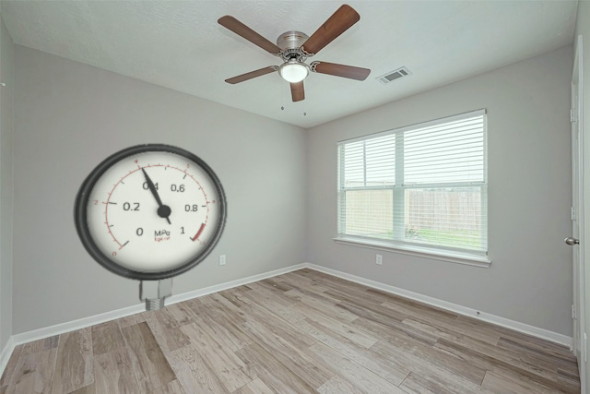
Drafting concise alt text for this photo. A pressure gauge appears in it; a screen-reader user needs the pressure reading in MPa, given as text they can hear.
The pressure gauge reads 0.4 MPa
